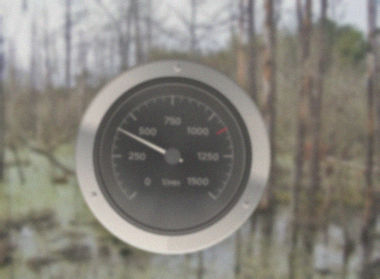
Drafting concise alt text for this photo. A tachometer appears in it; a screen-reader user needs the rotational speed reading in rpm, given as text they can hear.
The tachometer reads 400 rpm
